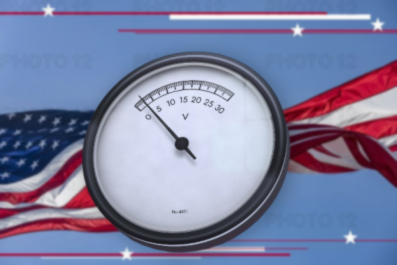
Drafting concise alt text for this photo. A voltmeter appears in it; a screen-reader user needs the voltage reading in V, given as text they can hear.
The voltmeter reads 2.5 V
